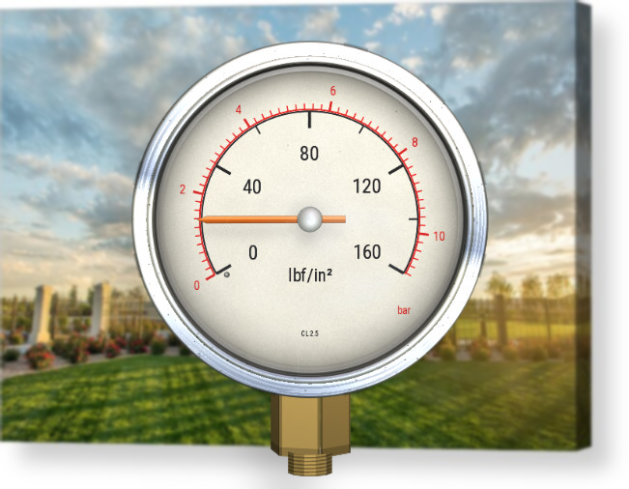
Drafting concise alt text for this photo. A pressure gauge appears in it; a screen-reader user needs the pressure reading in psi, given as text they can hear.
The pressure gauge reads 20 psi
